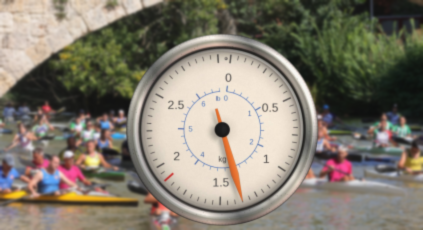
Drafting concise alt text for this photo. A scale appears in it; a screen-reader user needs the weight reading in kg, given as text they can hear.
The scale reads 1.35 kg
